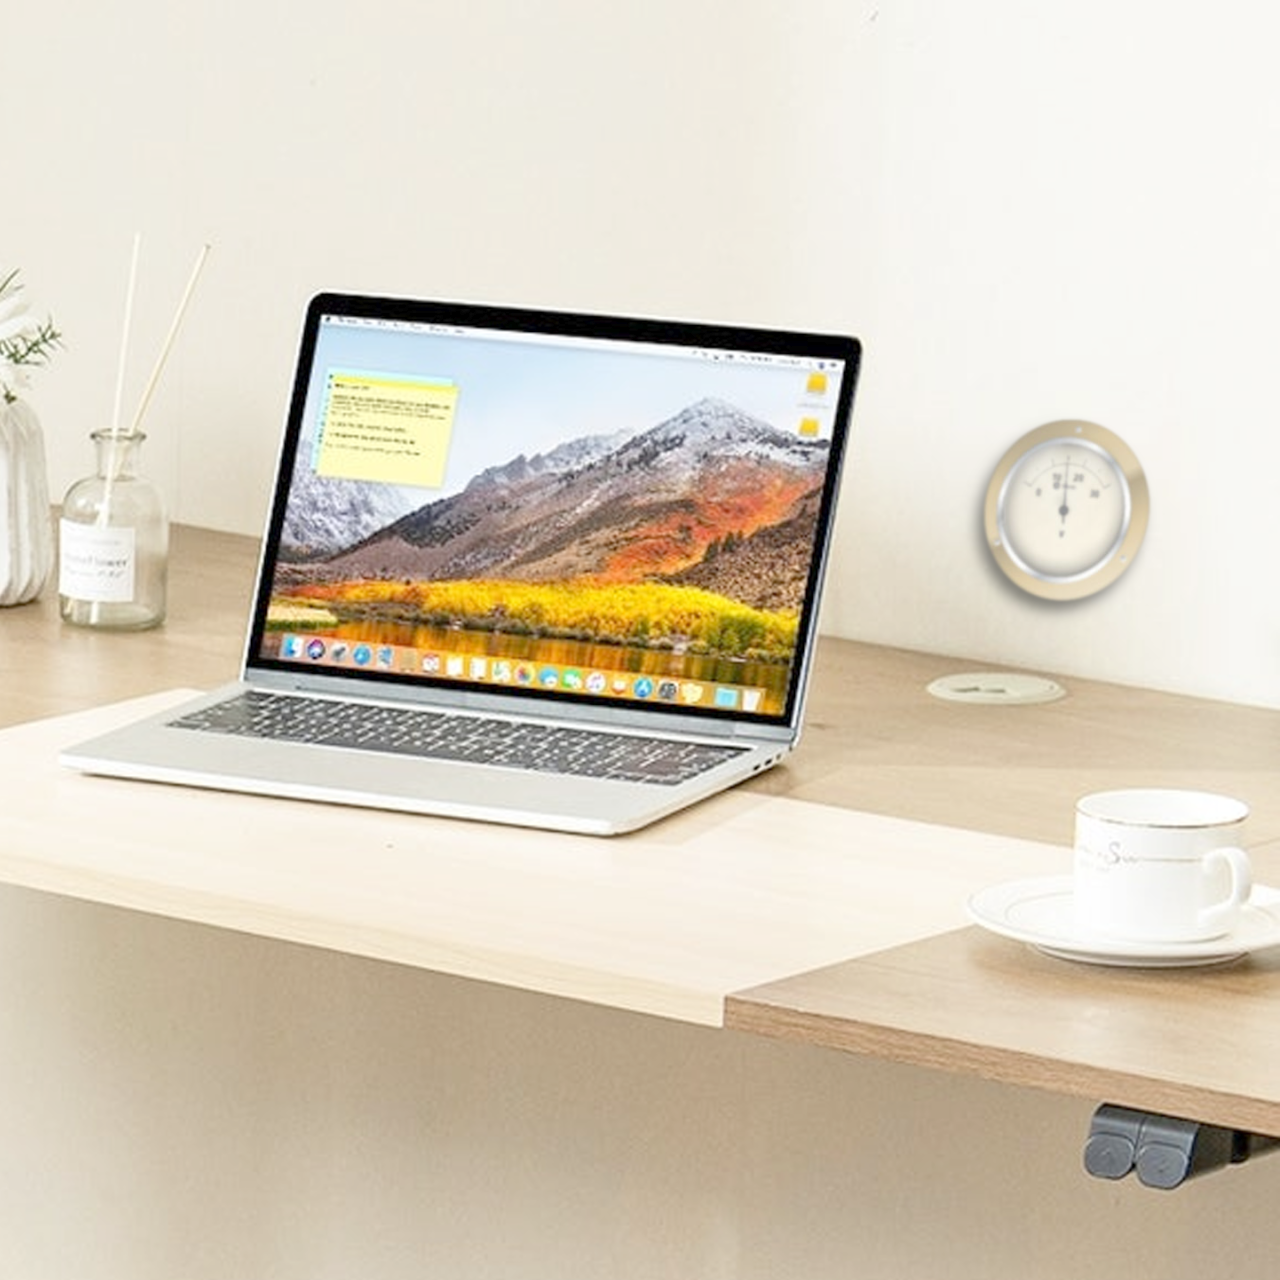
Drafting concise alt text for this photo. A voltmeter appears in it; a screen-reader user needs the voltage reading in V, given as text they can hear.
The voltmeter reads 15 V
